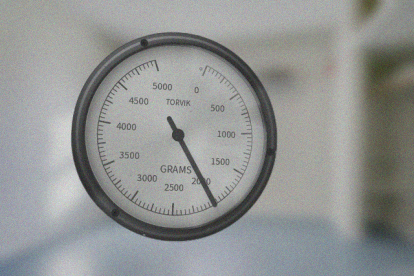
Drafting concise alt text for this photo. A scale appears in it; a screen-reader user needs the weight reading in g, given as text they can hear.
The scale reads 2000 g
